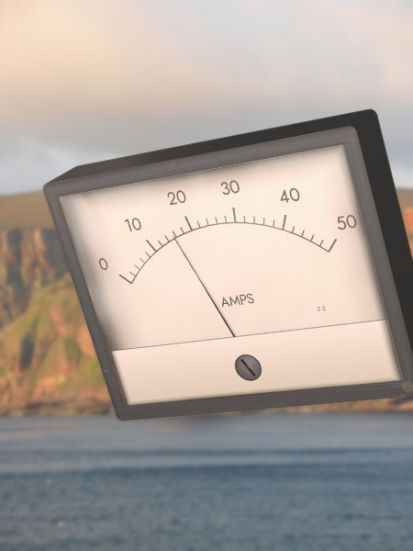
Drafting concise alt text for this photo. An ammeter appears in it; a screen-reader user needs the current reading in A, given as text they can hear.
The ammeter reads 16 A
